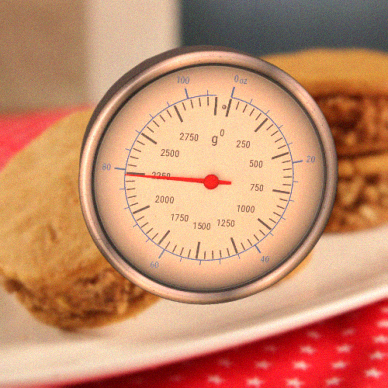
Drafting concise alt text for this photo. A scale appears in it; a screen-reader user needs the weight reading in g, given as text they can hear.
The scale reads 2250 g
